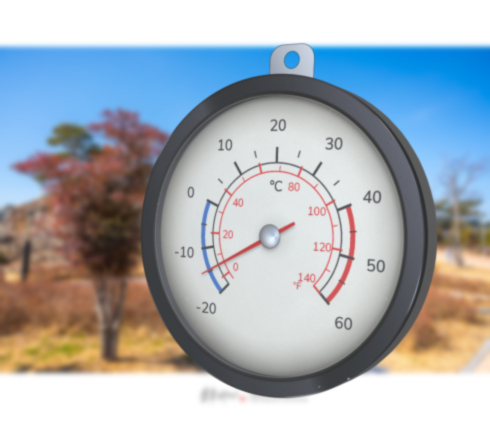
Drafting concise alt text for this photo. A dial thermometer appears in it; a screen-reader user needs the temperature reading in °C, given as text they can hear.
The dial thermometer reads -15 °C
